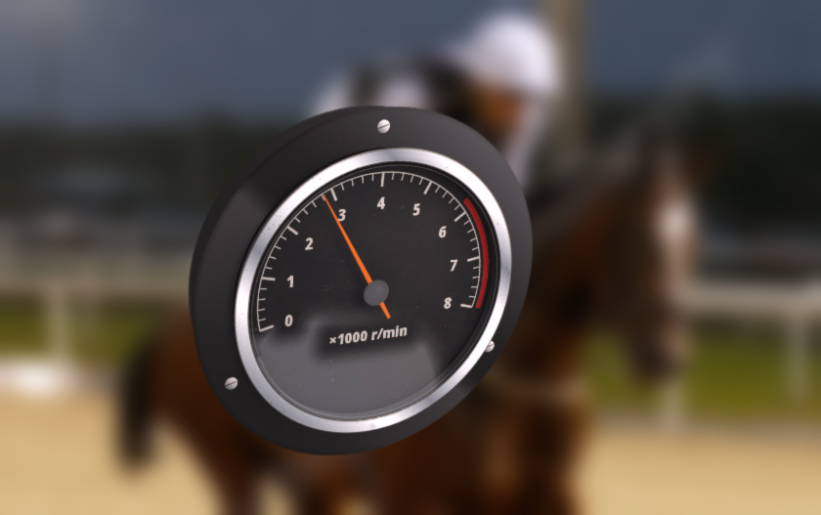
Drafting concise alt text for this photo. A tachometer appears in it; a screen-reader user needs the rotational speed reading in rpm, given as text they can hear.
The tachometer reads 2800 rpm
